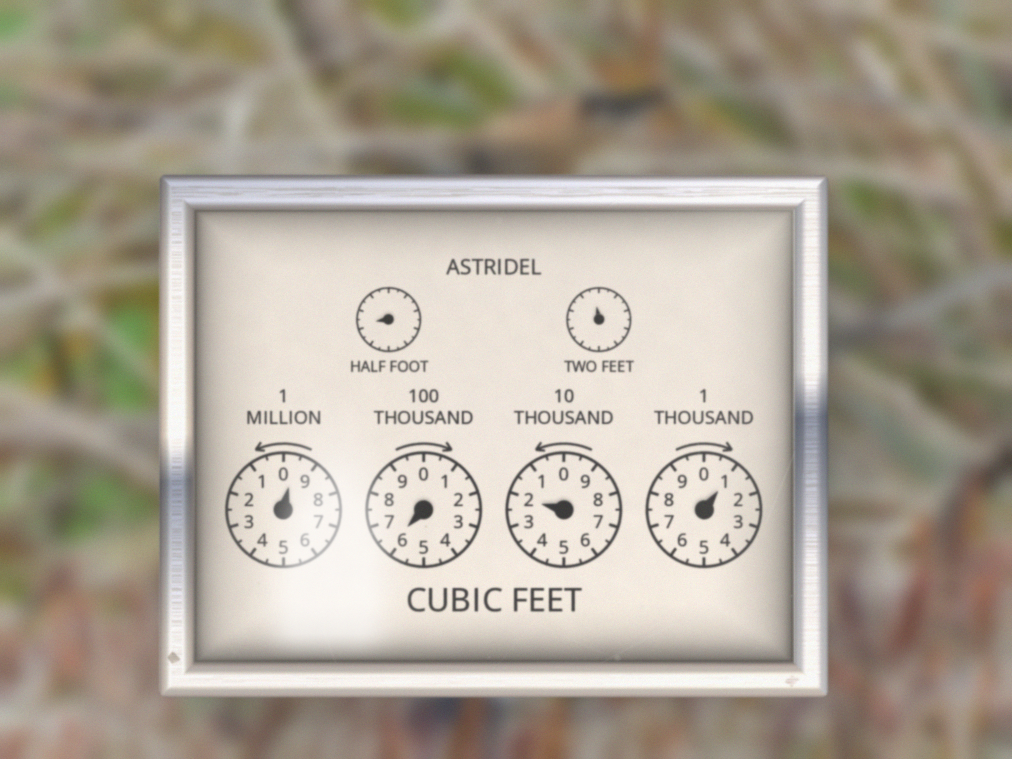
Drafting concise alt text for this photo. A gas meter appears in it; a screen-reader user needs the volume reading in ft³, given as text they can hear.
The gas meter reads 962100 ft³
